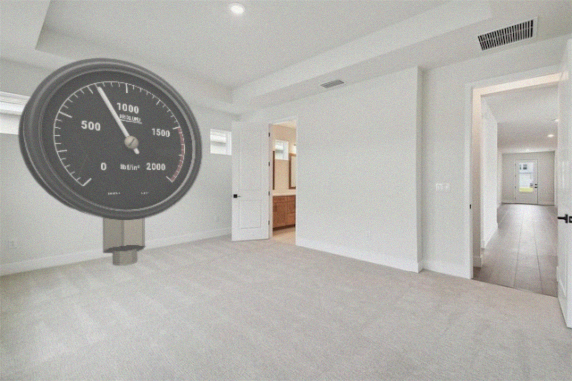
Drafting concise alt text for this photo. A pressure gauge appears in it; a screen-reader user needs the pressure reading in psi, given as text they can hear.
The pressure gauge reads 800 psi
